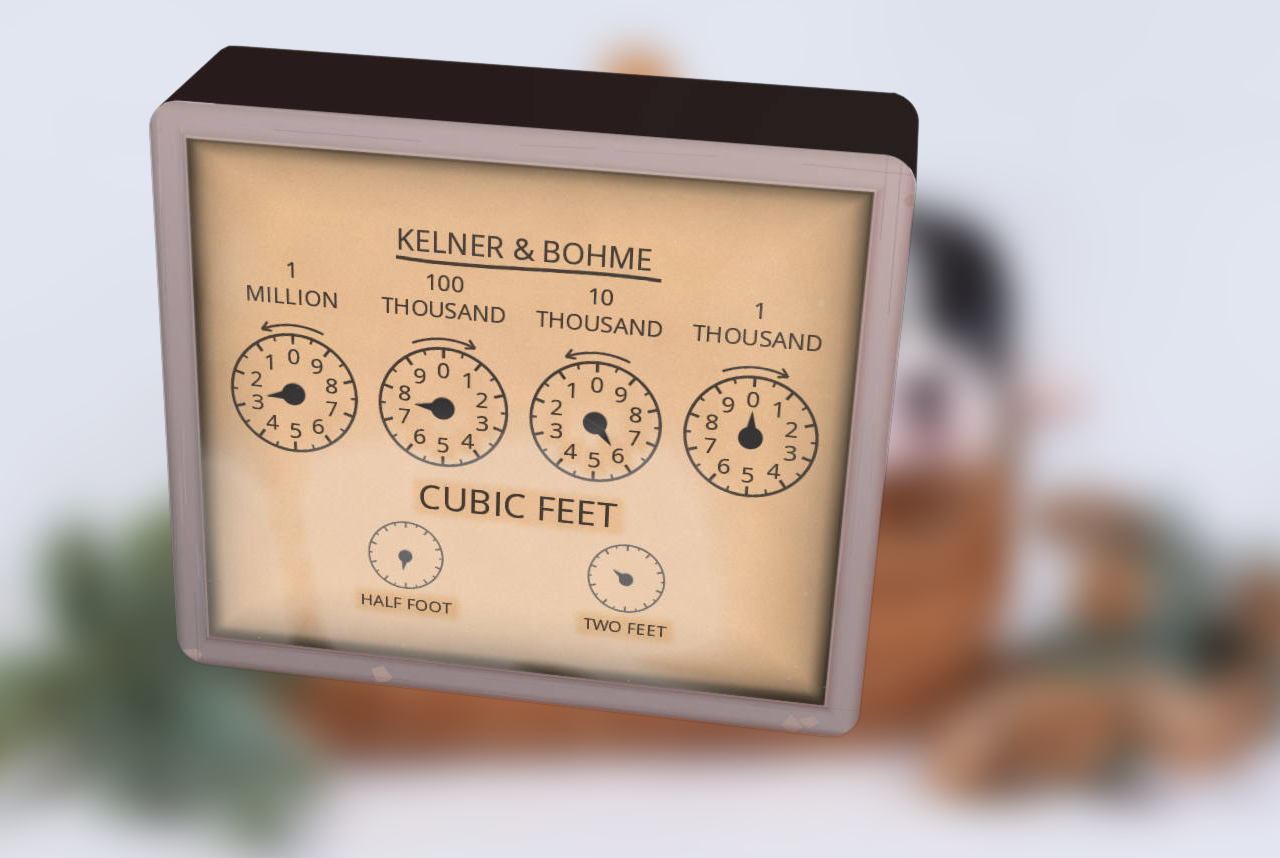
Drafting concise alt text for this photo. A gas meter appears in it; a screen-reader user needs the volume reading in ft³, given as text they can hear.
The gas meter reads 276000 ft³
